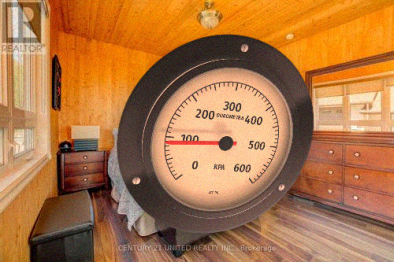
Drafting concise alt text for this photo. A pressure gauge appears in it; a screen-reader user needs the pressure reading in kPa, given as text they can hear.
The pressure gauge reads 90 kPa
